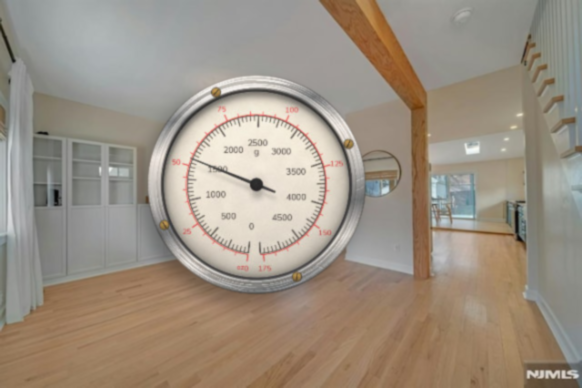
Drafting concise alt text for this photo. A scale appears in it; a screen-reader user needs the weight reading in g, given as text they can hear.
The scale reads 1500 g
